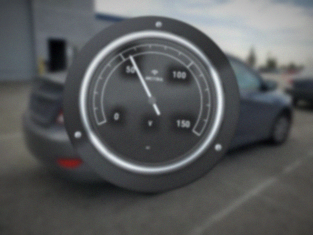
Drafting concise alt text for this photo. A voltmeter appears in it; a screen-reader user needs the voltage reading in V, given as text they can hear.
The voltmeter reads 55 V
